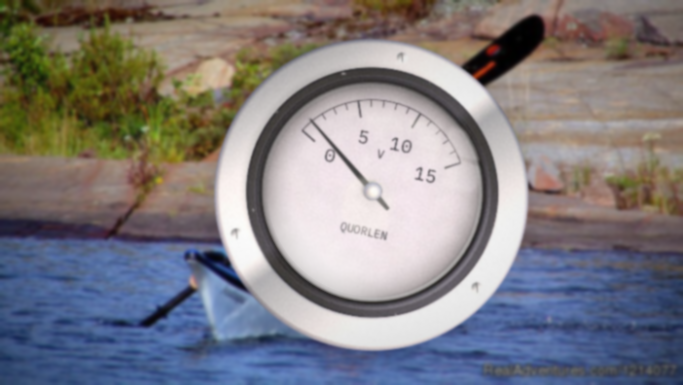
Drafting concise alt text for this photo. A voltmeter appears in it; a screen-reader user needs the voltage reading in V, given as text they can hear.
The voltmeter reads 1 V
